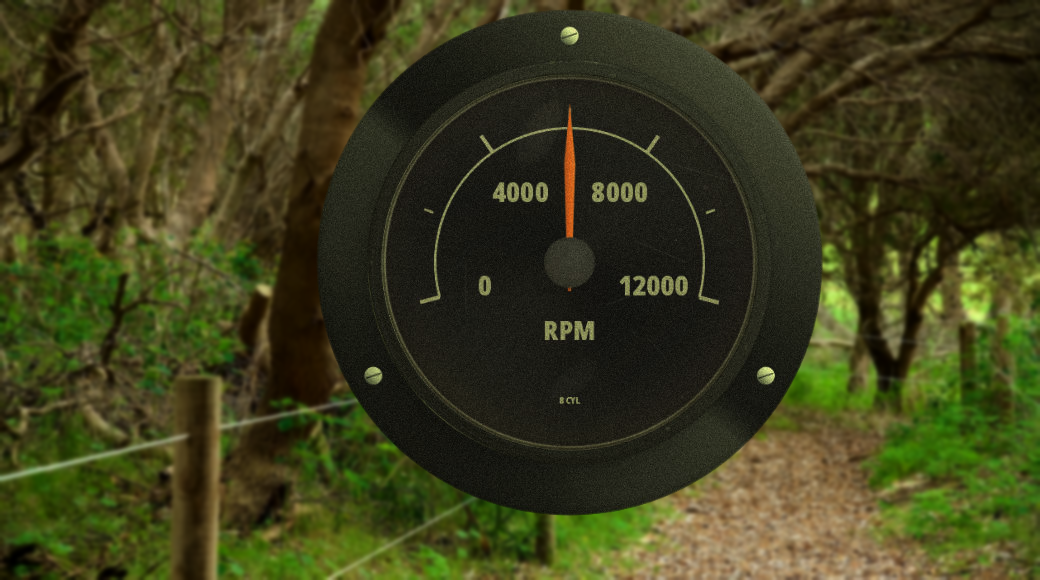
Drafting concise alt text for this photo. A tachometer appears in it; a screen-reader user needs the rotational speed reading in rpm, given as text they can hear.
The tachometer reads 6000 rpm
